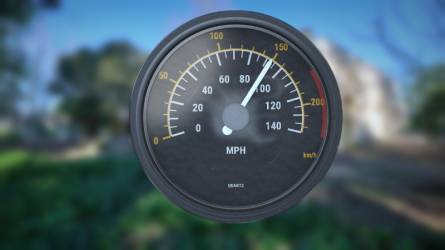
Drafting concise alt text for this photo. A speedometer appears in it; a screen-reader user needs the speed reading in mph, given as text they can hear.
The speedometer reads 92.5 mph
